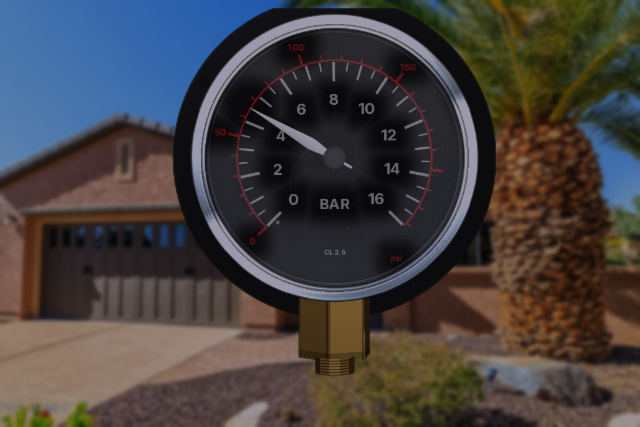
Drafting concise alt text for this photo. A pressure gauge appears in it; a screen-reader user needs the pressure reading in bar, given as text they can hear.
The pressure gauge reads 4.5 bar
